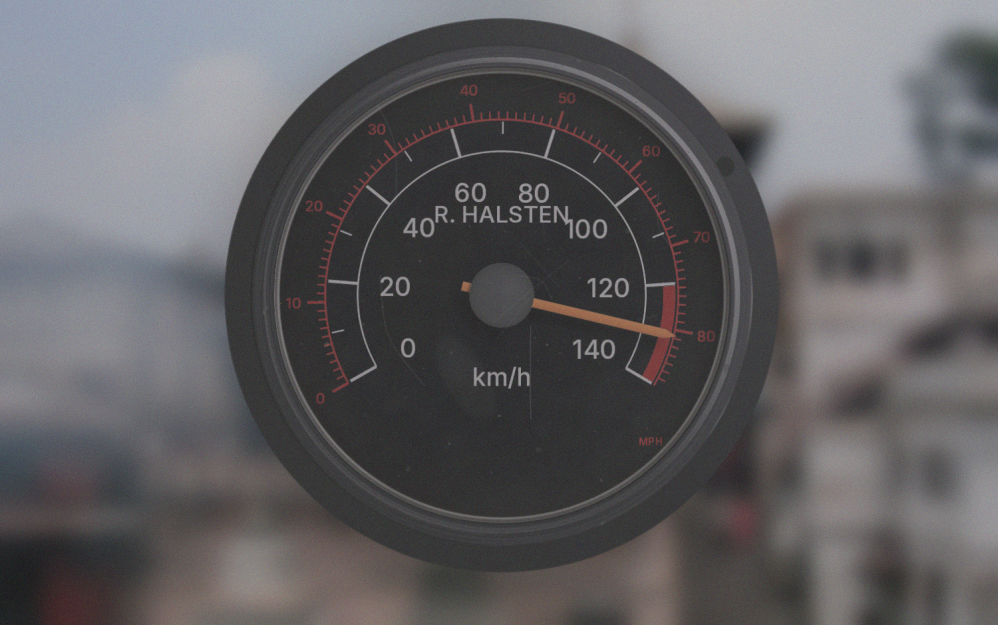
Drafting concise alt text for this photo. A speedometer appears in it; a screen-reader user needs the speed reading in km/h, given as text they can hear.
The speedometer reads 130 km/h
